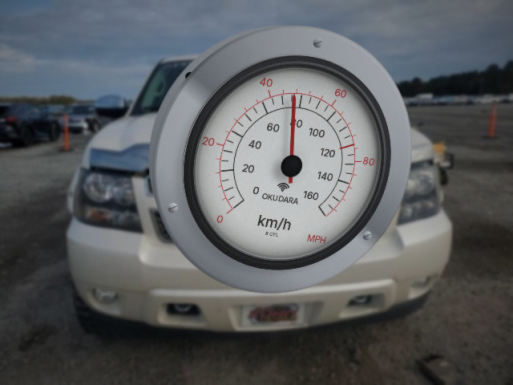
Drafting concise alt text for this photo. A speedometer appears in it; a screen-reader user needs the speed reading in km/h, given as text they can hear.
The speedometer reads 75 km/h
